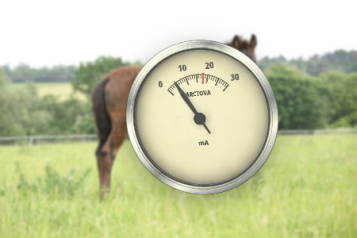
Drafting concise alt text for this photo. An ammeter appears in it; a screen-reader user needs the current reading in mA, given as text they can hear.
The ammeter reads 5 mA
